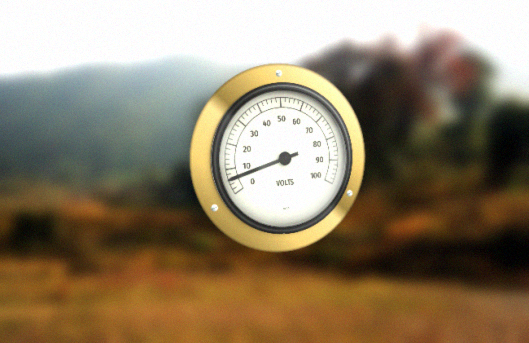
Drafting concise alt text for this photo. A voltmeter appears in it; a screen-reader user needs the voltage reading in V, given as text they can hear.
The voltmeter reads 6 V
